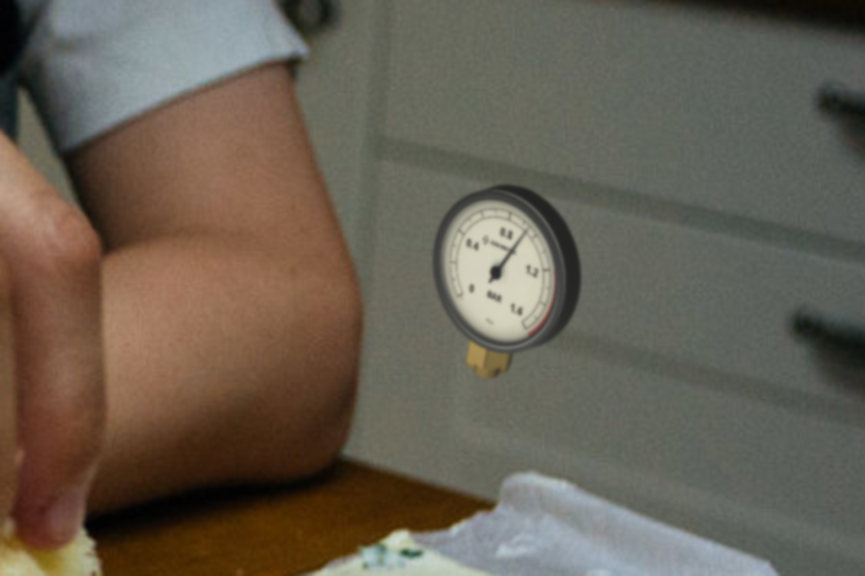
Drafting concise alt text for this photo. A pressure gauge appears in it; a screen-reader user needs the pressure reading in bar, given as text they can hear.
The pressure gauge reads 0.95 bar
